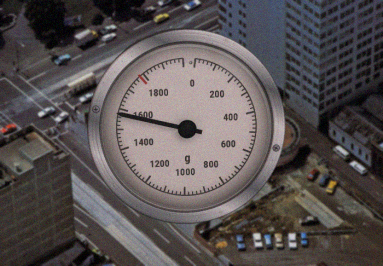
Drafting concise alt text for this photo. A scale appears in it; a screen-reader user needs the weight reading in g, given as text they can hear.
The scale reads 1580 g
